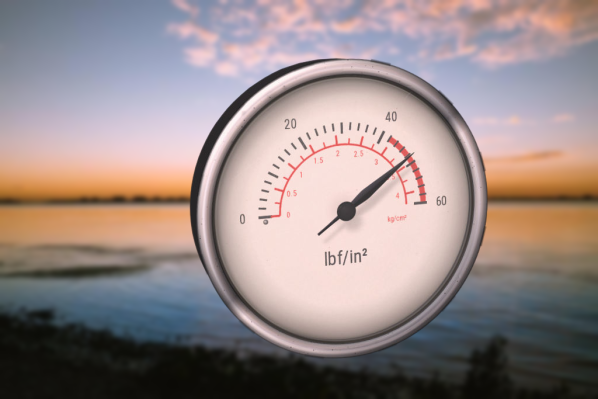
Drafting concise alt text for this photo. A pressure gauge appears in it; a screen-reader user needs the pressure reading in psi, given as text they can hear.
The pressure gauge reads 48 psi
